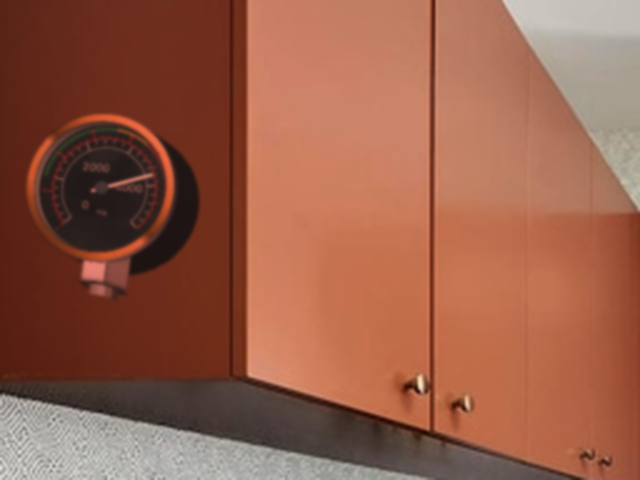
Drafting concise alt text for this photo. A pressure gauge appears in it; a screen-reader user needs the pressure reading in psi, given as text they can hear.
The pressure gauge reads 3800 psi
